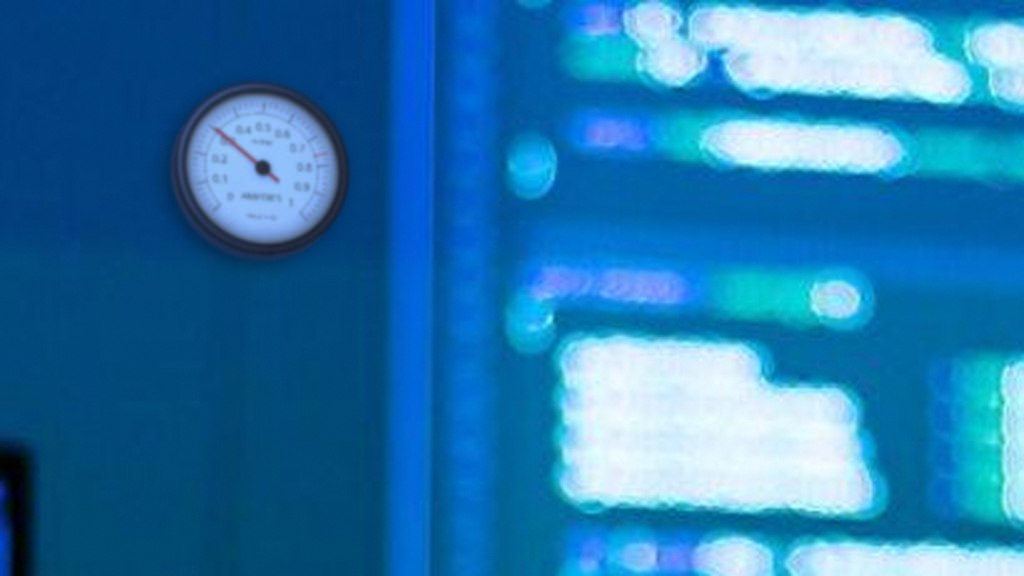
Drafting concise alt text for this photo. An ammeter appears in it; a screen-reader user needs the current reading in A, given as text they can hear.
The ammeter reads 0.3 A
